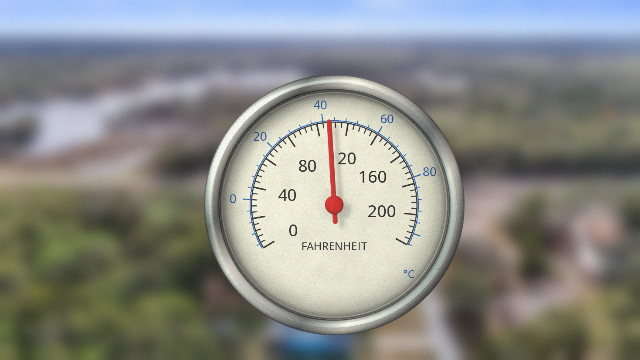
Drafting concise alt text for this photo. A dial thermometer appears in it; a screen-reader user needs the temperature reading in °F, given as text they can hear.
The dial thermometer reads 108 °F
